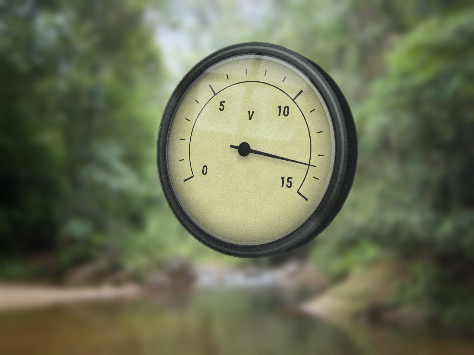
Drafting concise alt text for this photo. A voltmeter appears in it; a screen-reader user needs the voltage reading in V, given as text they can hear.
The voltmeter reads 13.5 V
